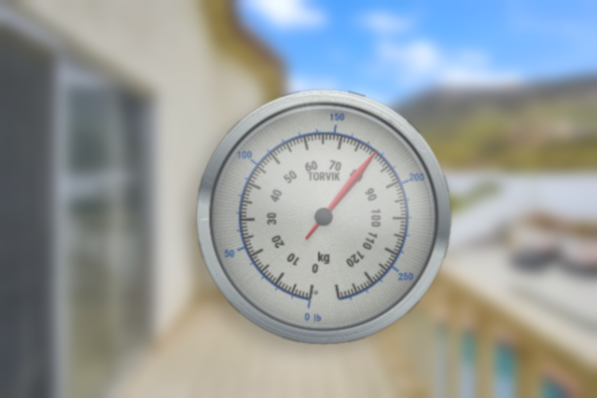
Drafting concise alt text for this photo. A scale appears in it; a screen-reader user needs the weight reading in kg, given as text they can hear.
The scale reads 80 kg
